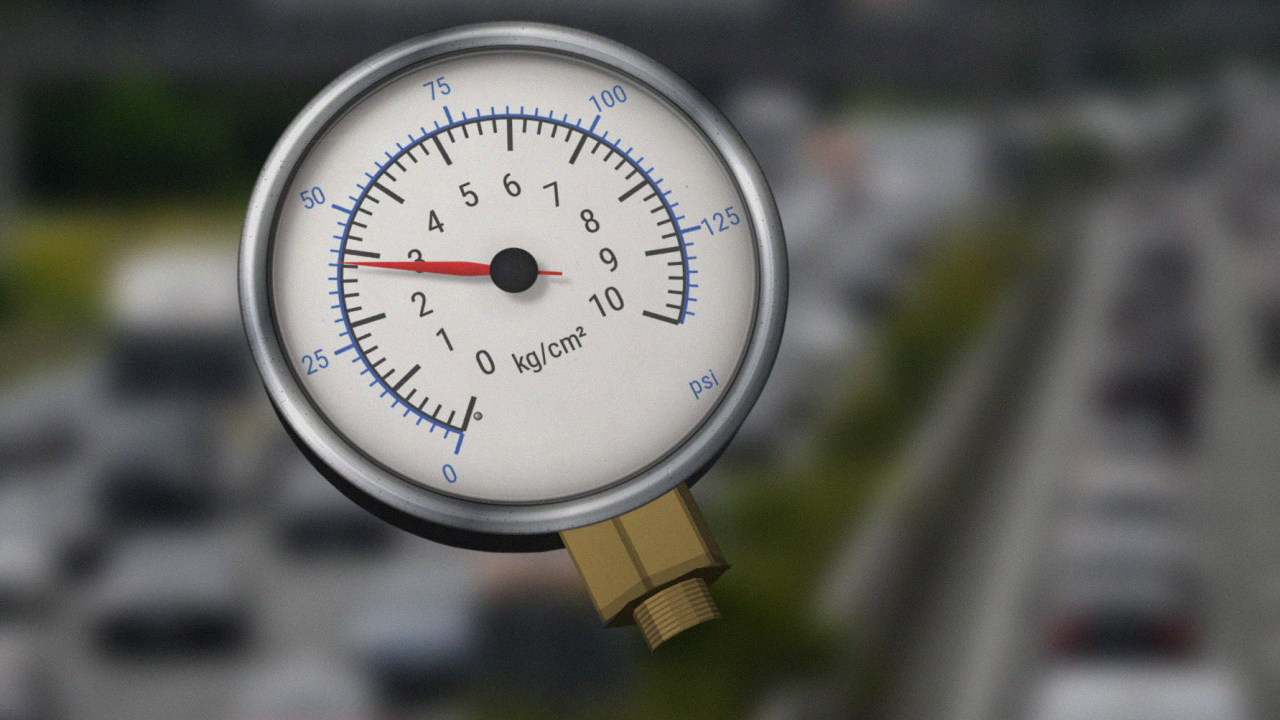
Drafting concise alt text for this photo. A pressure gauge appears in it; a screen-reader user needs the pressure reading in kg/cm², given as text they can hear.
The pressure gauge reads 2.8 kg/cm²
